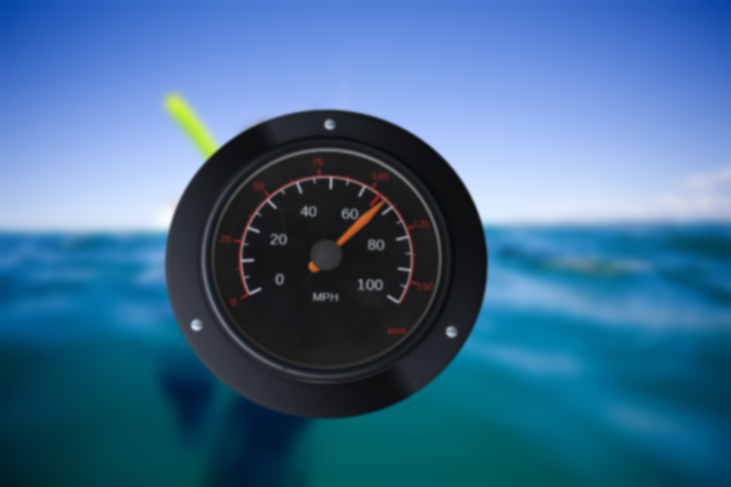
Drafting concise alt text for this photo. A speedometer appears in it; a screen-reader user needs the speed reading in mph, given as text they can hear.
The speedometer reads 67.5 mph
